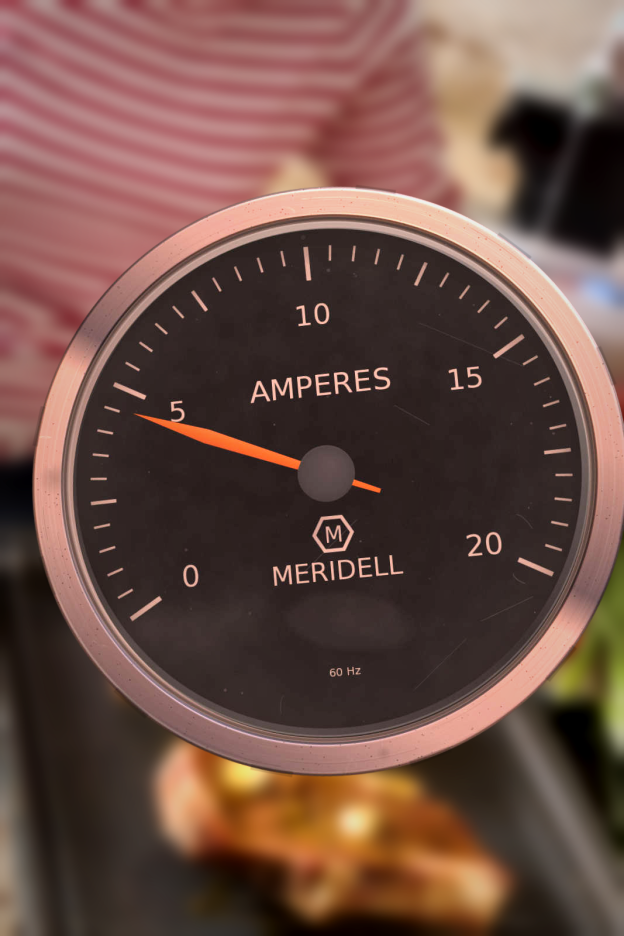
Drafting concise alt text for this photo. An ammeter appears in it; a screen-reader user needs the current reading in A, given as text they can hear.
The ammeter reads 4.5 A
